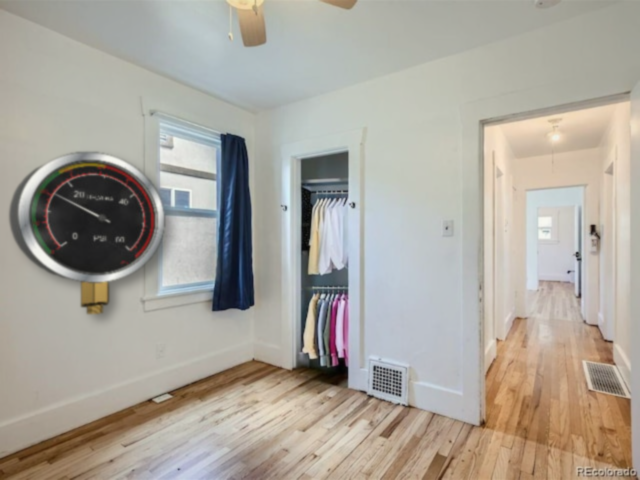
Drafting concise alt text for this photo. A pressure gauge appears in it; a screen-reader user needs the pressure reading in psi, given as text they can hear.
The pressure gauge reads 15 psi
